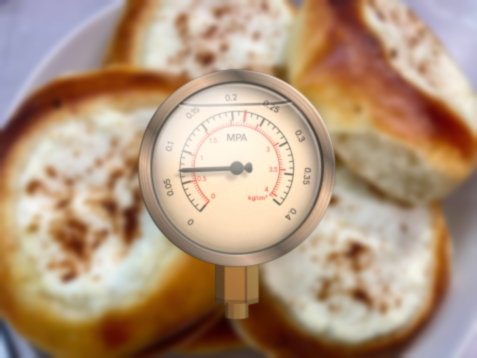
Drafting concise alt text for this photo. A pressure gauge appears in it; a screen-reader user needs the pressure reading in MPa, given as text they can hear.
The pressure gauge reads 0.07 MPa
